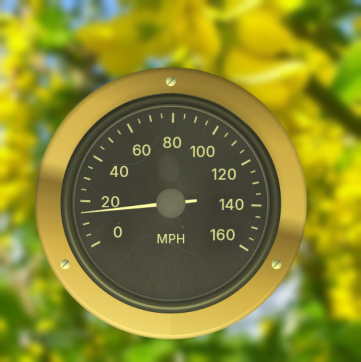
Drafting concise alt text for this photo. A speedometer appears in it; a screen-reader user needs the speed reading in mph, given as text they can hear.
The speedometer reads 15 mph
